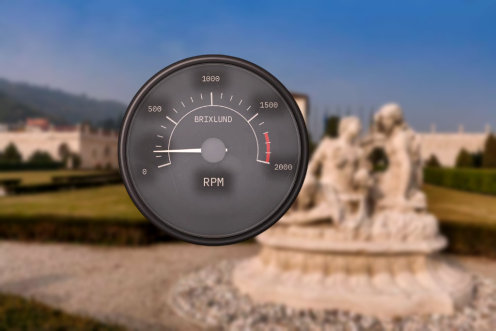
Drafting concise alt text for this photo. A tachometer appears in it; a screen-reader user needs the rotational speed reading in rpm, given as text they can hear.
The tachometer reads 150 rpm
